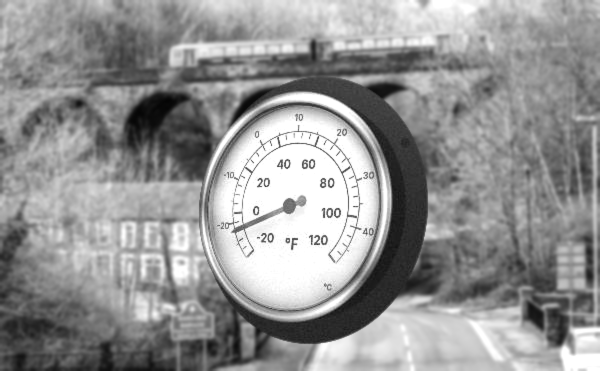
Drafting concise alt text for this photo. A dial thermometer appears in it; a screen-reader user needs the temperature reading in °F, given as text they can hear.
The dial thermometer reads -8 °F
